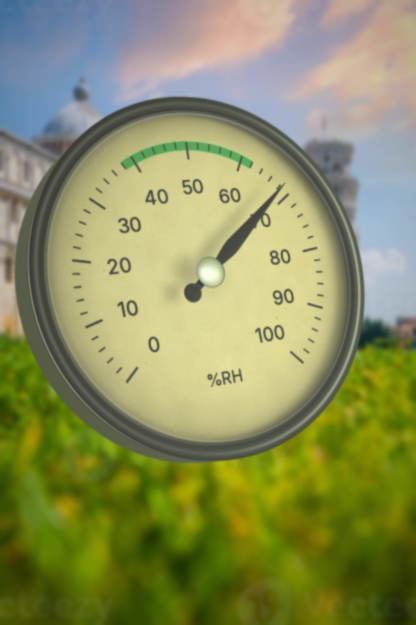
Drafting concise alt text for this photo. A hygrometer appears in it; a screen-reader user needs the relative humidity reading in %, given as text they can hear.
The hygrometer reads 68 %
